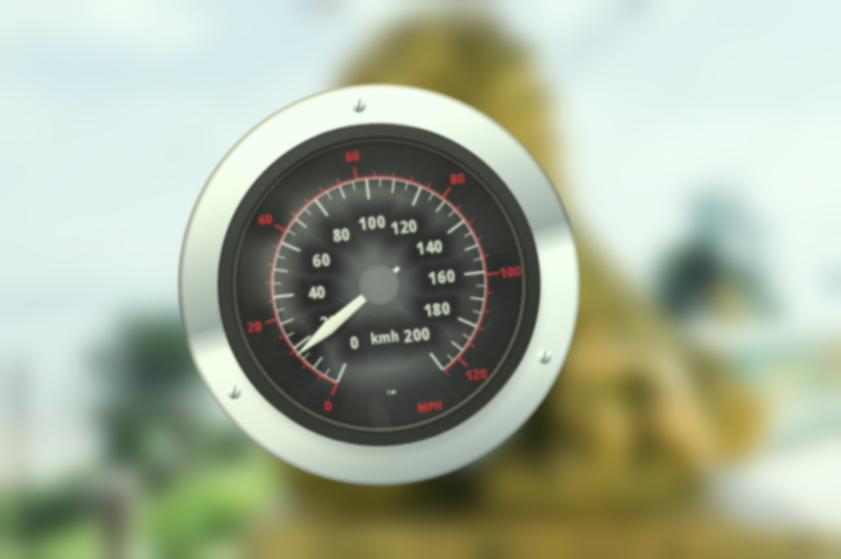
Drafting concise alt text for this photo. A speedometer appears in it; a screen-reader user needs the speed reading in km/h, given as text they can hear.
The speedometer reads 17.5 km/h
